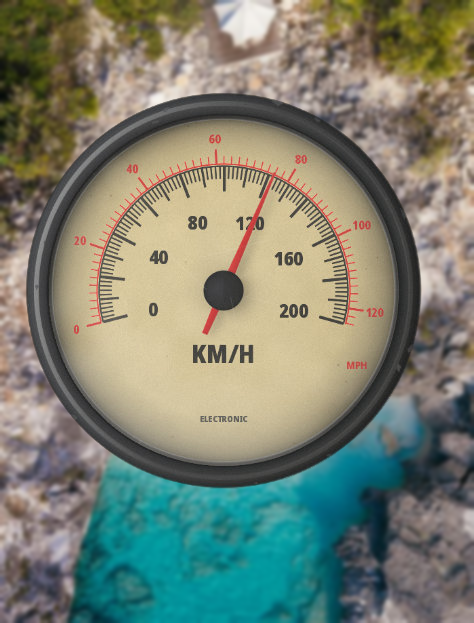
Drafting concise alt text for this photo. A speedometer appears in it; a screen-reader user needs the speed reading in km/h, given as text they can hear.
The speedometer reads 122 km/h
